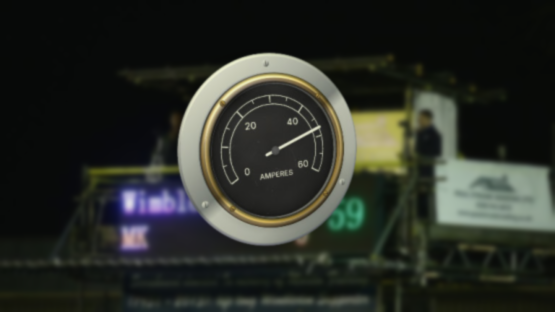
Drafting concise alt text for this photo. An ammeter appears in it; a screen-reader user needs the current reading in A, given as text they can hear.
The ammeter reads 47.5 A
